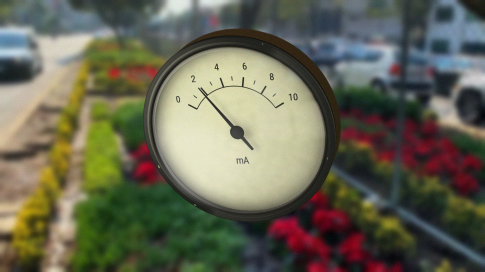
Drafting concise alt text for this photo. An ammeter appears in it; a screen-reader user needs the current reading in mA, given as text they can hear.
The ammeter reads 2 mA
